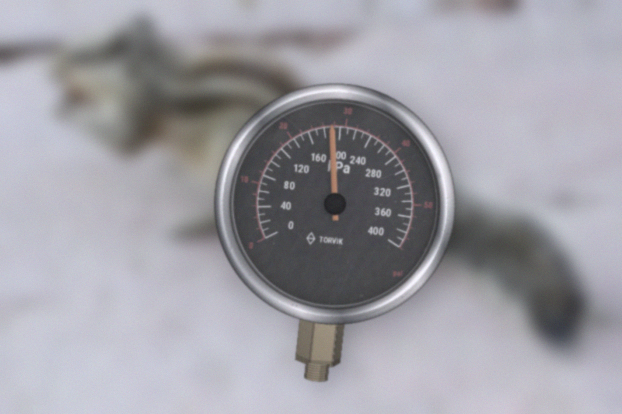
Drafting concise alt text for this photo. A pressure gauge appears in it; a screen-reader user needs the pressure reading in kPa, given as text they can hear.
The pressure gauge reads 190 kPa
